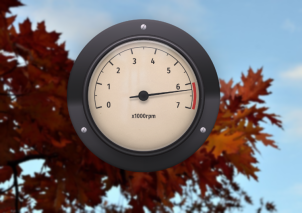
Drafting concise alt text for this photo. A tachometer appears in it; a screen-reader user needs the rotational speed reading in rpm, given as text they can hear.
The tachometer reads 6250 rpm
